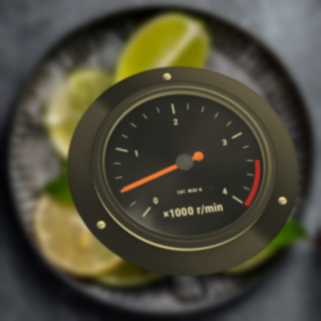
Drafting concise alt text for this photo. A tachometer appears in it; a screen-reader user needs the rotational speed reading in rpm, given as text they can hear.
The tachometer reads 400 rpm
